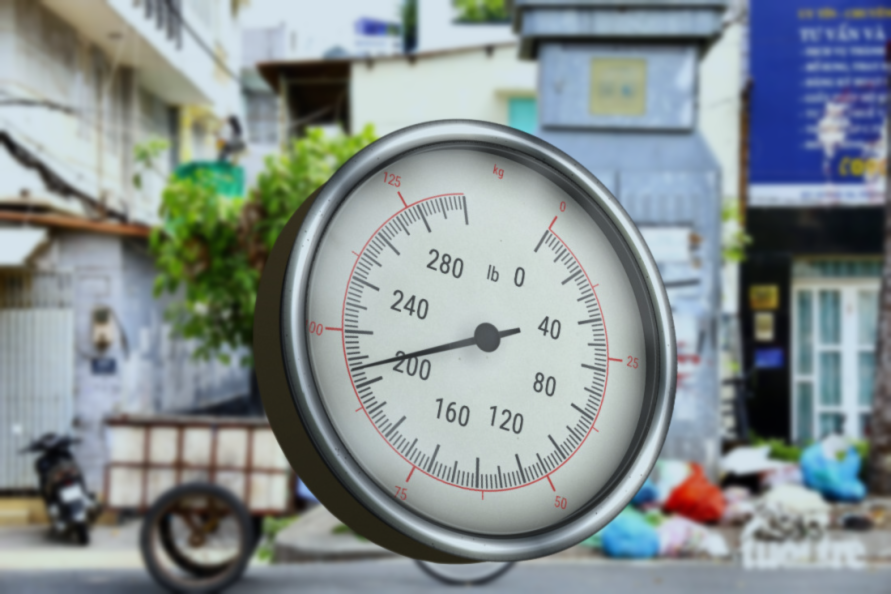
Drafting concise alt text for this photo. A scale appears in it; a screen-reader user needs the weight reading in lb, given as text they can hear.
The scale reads 206 lb
